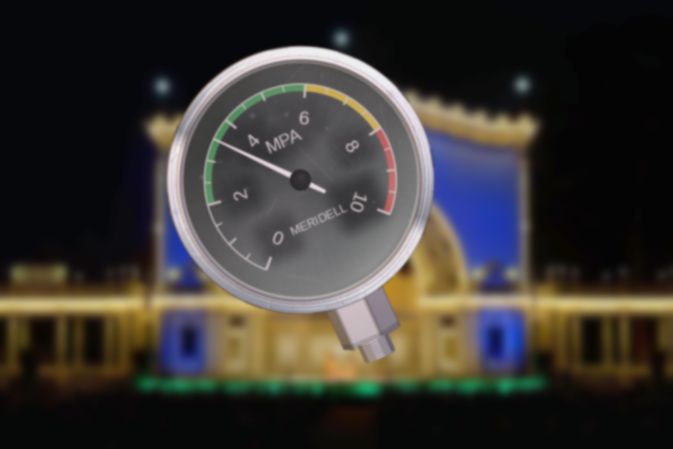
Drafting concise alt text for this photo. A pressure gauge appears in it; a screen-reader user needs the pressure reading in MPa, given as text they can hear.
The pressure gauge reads 3.5 MPa
